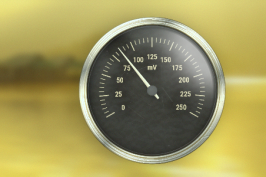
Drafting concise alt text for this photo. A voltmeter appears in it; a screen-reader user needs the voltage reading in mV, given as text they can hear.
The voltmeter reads 85 mV
